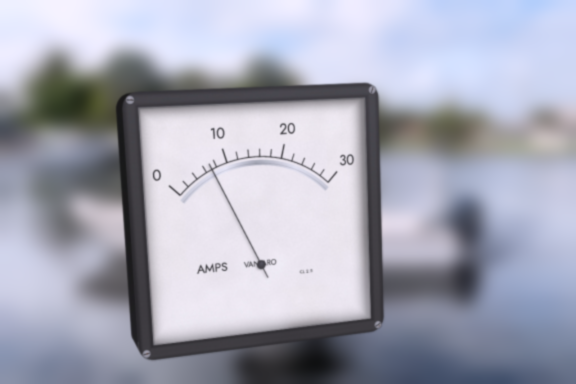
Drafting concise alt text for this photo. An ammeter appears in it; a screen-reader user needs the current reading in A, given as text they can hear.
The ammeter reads 7 A
